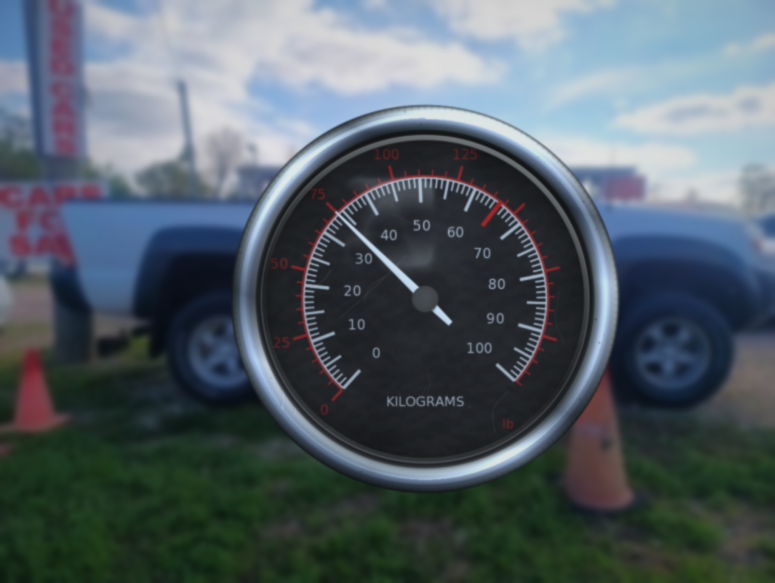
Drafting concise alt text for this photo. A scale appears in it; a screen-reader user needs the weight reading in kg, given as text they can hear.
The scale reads 34 kg
